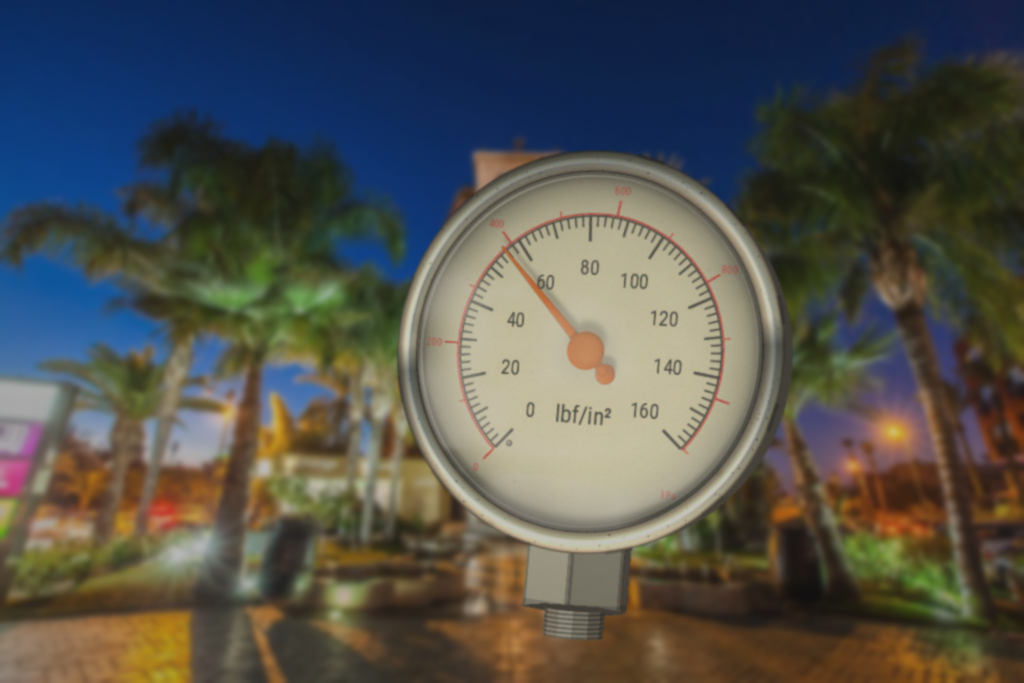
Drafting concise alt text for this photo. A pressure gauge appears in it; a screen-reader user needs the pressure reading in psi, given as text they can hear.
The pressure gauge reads 56 psi
